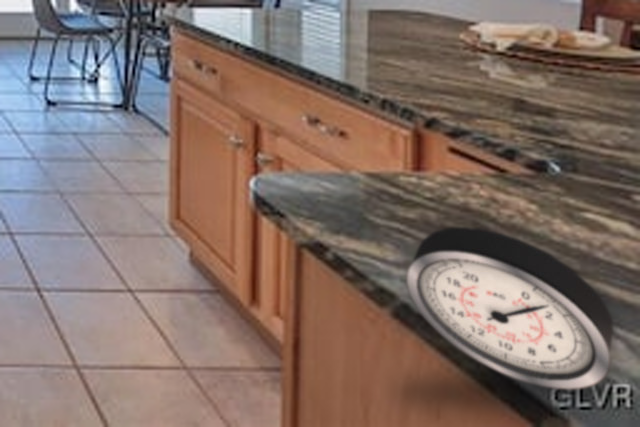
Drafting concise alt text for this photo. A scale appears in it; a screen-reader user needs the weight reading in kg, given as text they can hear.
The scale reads 1 kg
